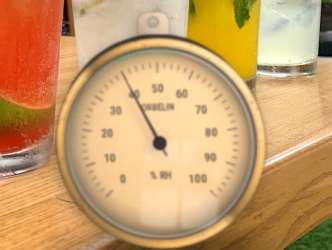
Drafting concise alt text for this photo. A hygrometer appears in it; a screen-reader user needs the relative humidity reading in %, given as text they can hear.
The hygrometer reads 40 %
